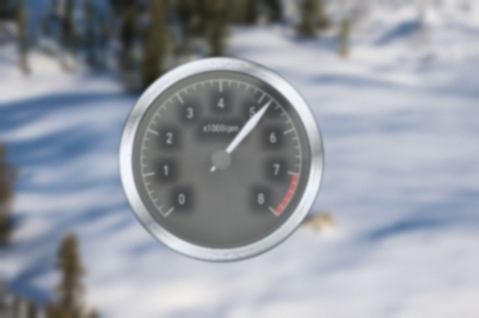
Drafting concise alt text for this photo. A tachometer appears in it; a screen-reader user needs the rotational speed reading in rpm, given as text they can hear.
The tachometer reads 5200 rpm
